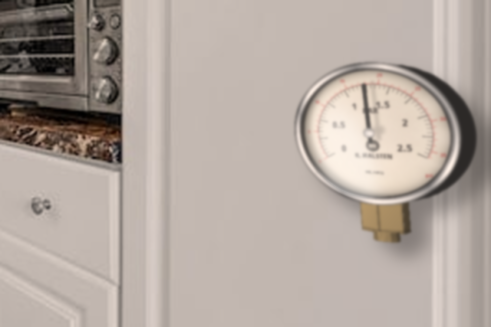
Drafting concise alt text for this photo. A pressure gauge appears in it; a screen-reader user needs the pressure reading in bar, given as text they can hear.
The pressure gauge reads 1.25 bar
